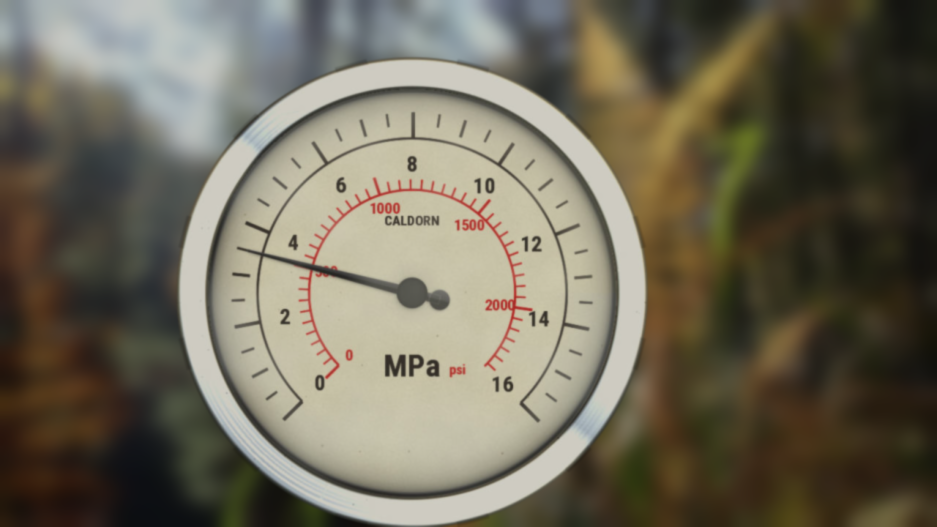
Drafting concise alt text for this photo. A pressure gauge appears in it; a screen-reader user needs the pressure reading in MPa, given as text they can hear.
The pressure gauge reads 3.5 MPa
